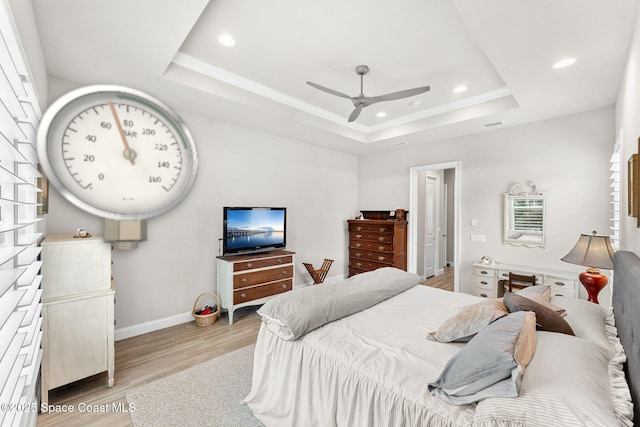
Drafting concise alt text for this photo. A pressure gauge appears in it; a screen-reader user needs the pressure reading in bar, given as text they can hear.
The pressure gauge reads 70 bar
